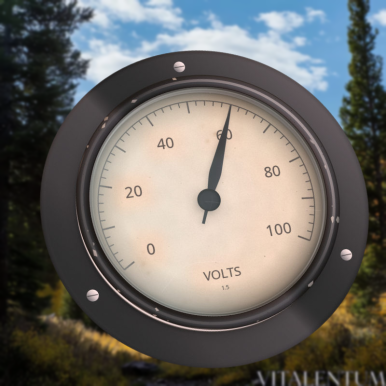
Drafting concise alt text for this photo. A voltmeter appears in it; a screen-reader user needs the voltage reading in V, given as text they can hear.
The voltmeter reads 60 V
